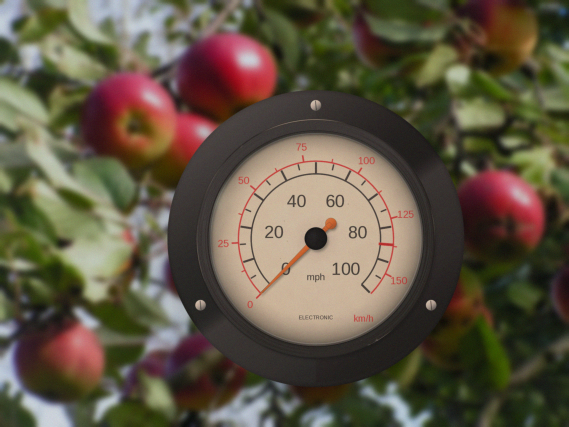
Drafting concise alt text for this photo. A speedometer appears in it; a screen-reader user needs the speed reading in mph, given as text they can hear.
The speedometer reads 0 mph
